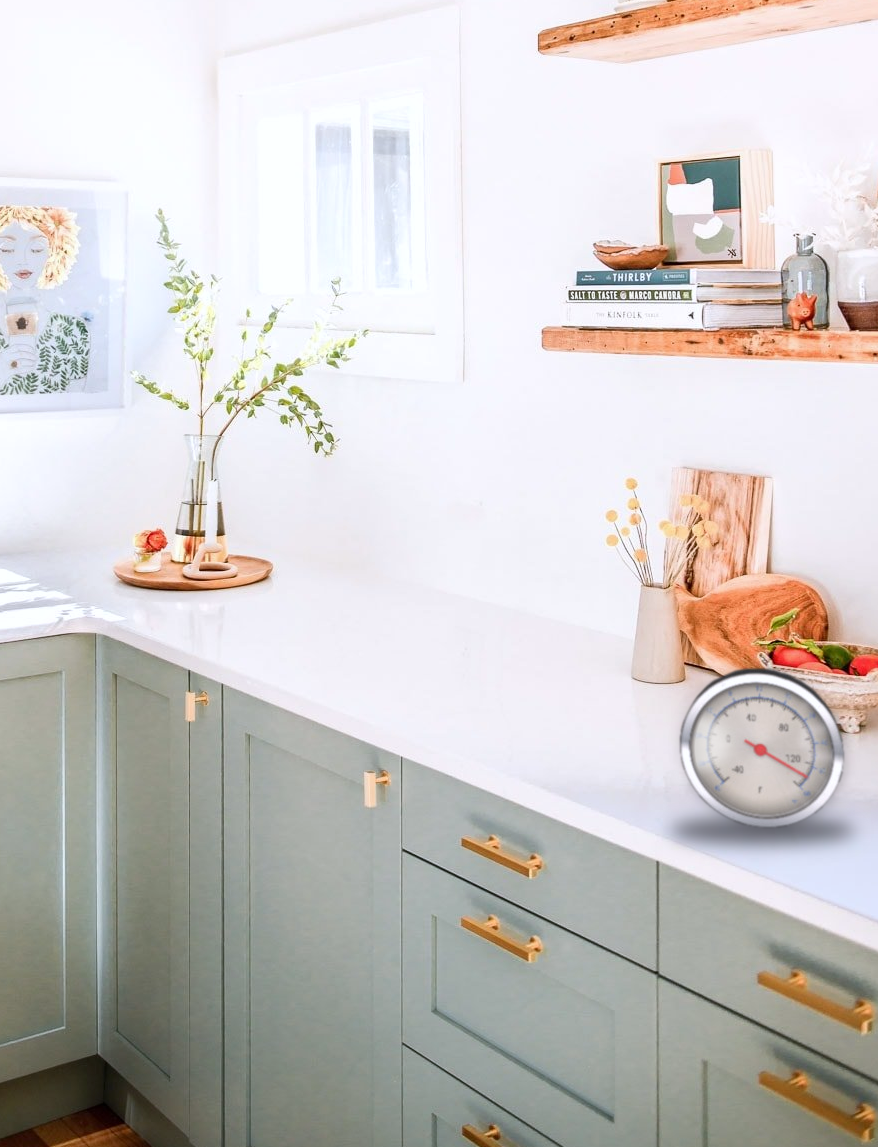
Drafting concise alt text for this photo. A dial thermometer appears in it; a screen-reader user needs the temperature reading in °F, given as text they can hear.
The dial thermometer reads 130 °F
